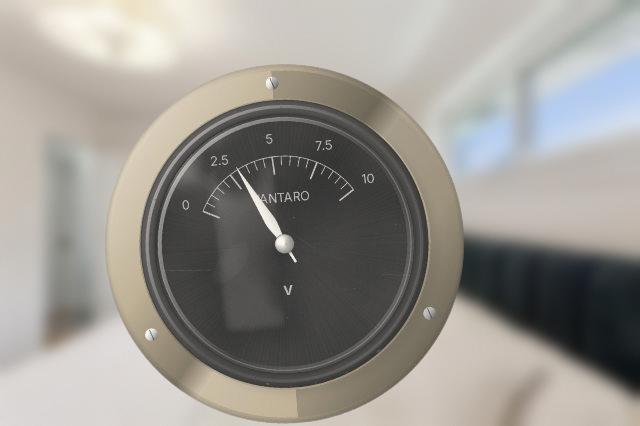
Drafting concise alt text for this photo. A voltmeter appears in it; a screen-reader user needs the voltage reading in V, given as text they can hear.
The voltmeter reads 3 V
